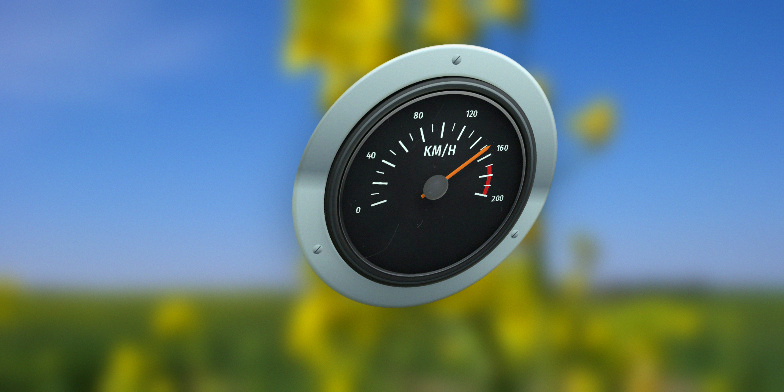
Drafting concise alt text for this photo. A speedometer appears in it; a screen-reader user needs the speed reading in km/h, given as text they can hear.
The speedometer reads 150 km/h
